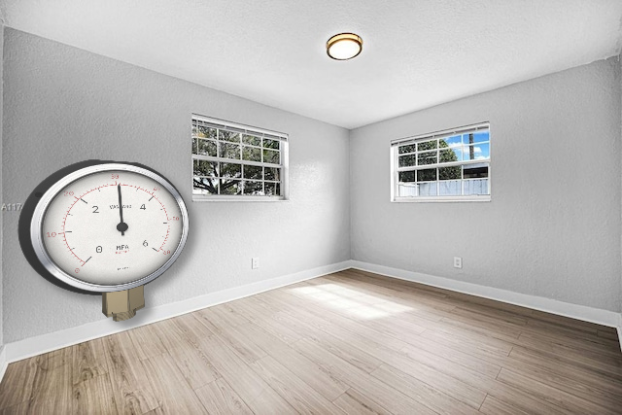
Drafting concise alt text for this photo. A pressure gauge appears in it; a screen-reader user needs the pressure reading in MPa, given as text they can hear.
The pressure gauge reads 3 MPa
